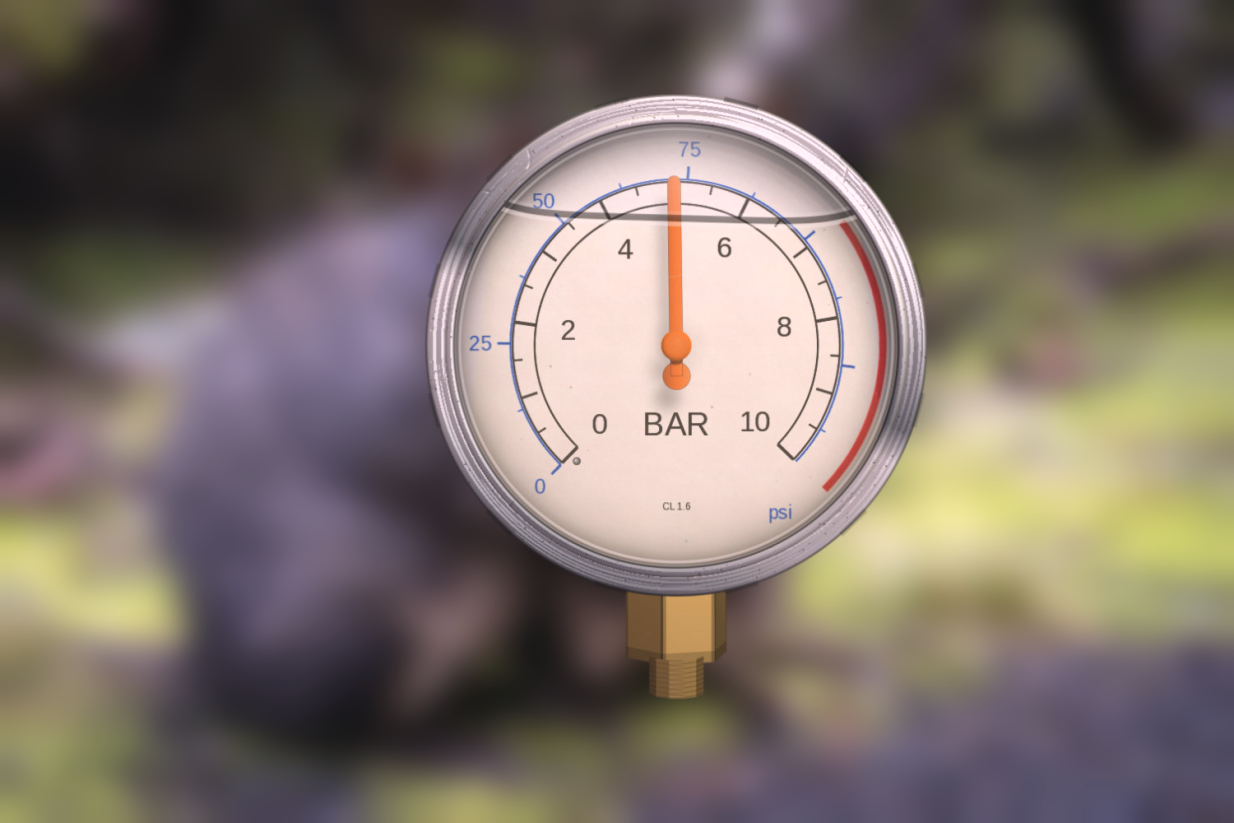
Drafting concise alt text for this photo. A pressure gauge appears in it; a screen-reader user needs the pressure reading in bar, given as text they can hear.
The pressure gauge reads 5 bar
